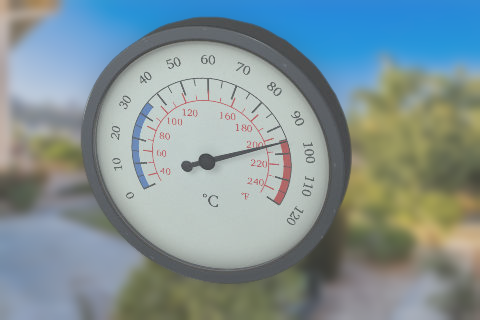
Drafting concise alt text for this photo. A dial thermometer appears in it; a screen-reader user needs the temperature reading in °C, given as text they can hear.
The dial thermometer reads 95 °C
